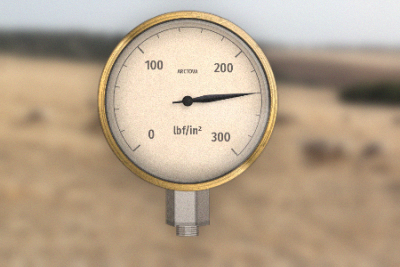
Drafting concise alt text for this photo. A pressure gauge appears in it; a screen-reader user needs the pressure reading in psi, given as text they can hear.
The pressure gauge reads 240 psi
